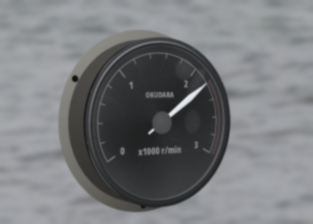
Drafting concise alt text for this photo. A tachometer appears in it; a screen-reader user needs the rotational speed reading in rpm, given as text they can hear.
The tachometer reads 2200 rpm
